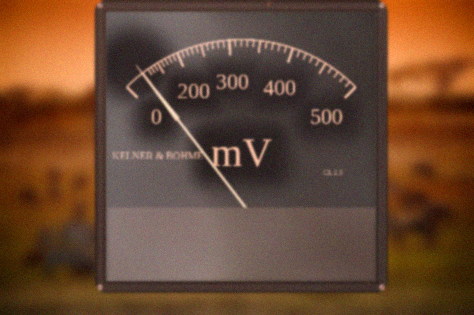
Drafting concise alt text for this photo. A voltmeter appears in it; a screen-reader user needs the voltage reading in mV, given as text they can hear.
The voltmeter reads 100 mV
